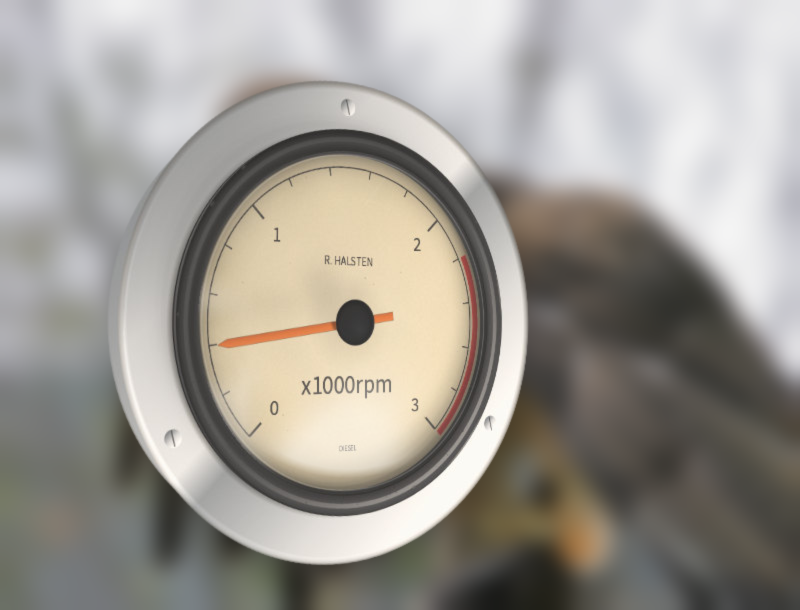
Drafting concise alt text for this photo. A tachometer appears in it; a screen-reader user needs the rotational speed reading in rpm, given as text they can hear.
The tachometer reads 400 rpm
